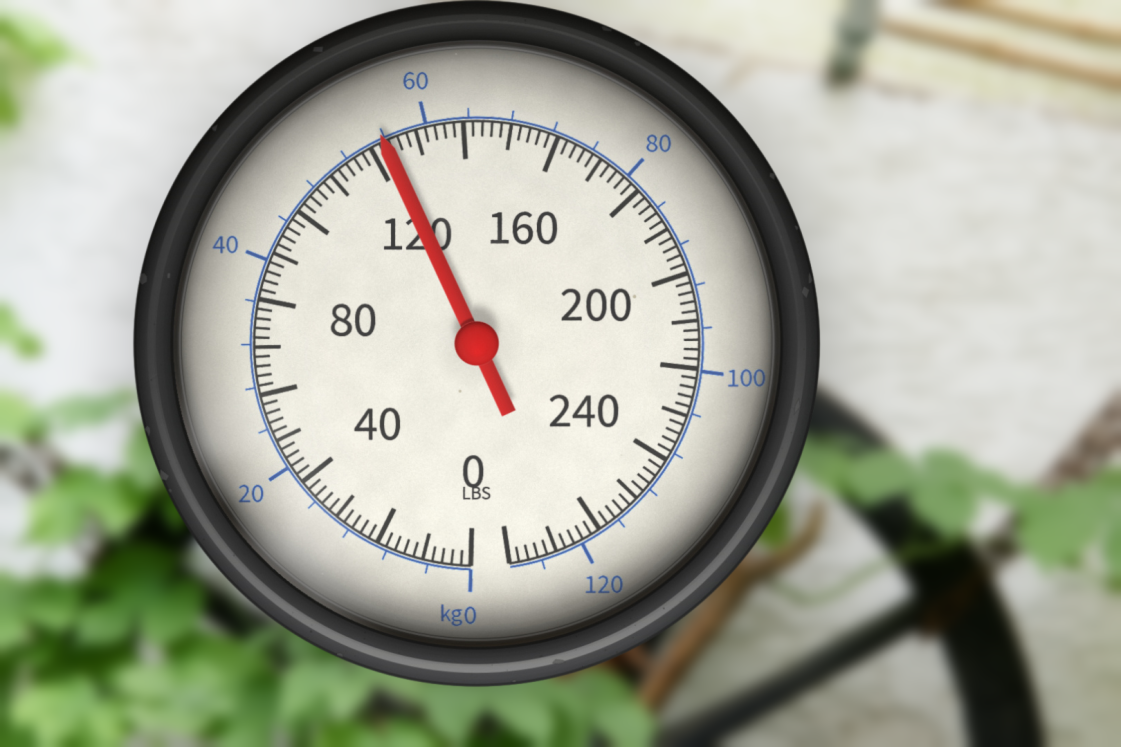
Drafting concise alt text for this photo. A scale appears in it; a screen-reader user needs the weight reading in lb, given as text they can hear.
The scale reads 123 lb
